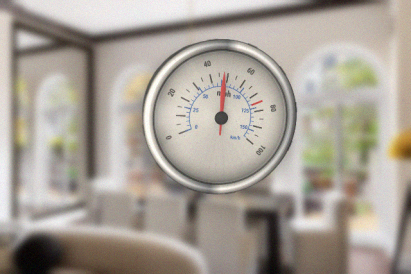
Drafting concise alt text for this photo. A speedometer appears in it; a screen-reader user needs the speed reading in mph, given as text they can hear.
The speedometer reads 47.5 mph
